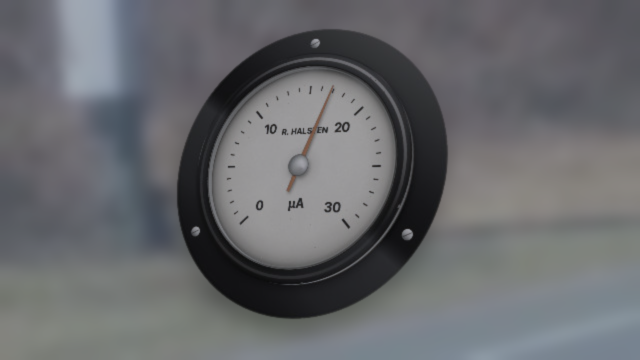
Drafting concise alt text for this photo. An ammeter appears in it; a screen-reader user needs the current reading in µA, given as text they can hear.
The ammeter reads 17 µA
